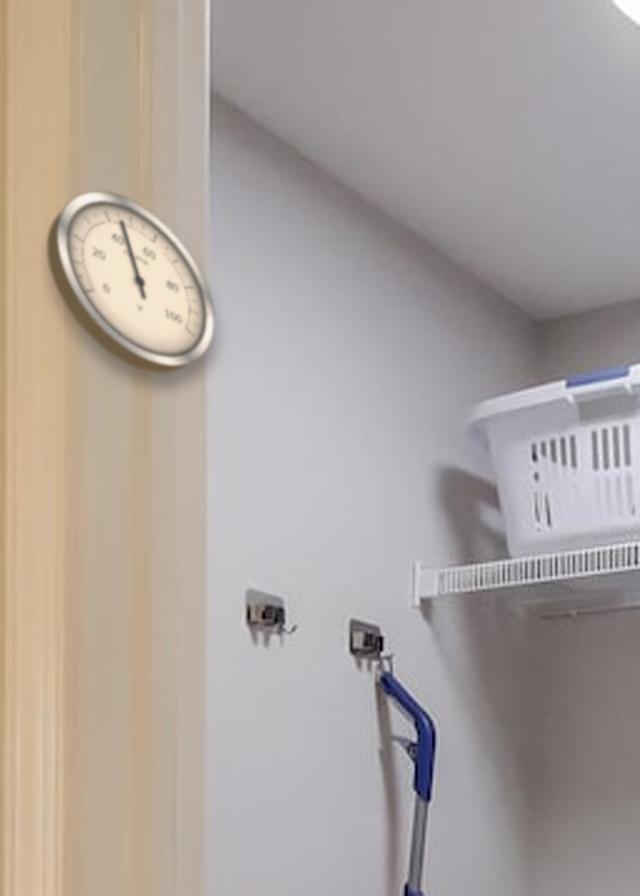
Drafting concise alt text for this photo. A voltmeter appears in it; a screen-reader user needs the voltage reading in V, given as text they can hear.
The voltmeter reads 45 V
